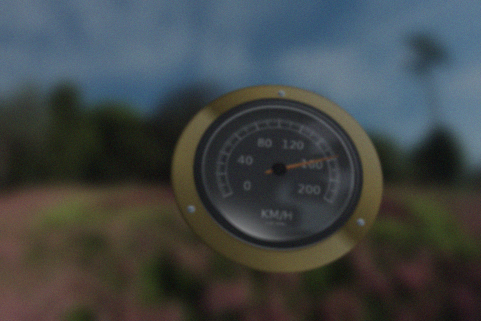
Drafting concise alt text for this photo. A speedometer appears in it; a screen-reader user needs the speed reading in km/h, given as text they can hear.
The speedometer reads 160 km/h
